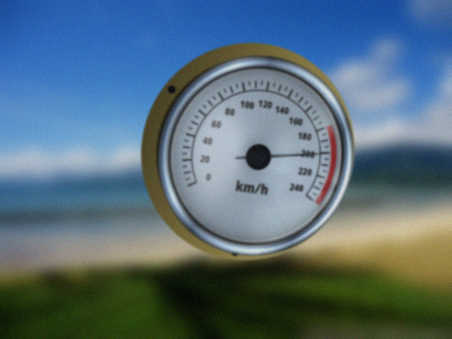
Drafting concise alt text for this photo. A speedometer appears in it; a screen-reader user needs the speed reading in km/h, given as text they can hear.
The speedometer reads 200 km/h
